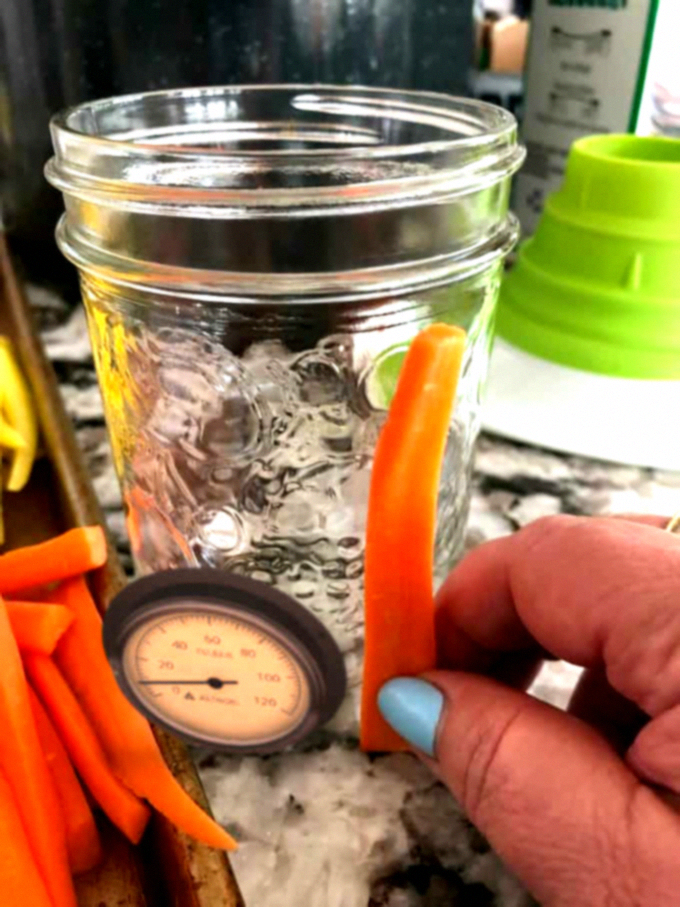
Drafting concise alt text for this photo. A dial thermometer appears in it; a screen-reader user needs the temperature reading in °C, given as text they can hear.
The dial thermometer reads 10 °C
